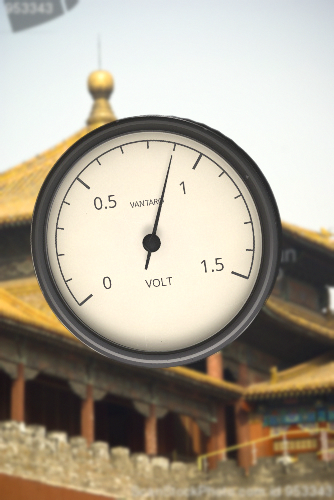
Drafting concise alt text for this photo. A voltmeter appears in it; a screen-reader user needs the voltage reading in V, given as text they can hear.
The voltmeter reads 0.9 V
